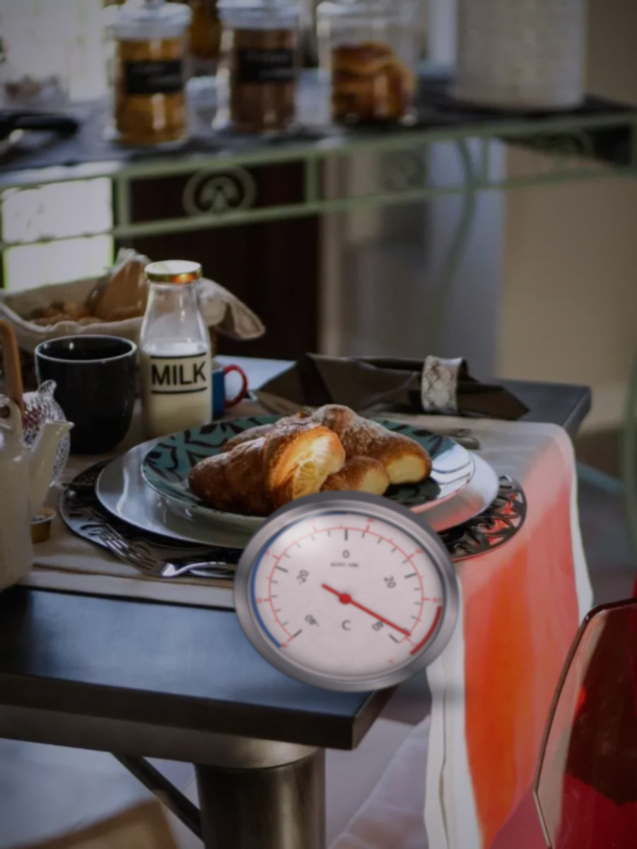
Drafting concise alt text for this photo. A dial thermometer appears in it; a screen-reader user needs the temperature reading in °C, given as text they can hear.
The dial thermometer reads 36 °C
